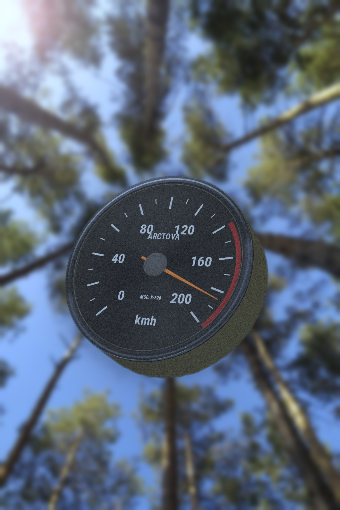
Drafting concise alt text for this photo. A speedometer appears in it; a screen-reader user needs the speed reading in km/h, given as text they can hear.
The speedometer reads 185 km/h
